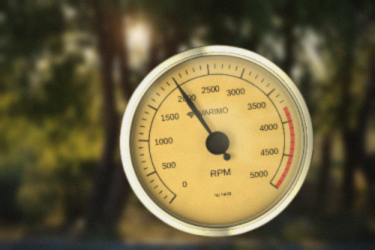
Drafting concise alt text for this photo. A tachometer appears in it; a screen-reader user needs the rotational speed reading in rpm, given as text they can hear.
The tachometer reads 2000 rpm
